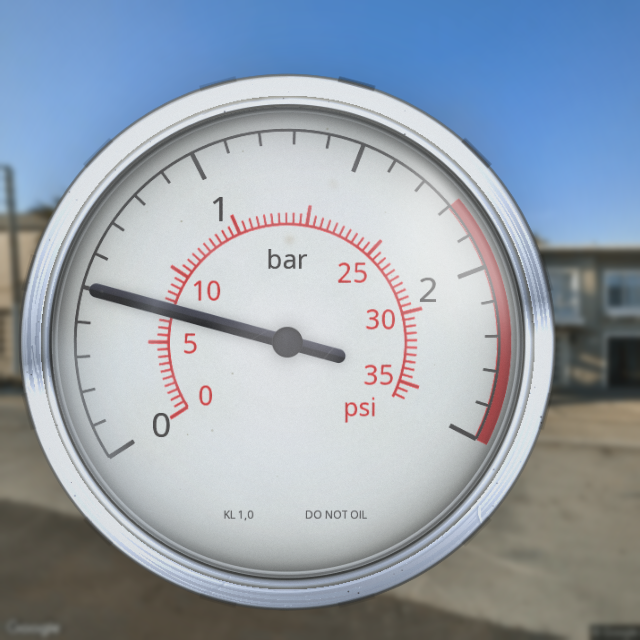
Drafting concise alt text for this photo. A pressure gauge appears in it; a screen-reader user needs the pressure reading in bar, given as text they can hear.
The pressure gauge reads 0.5 bar
